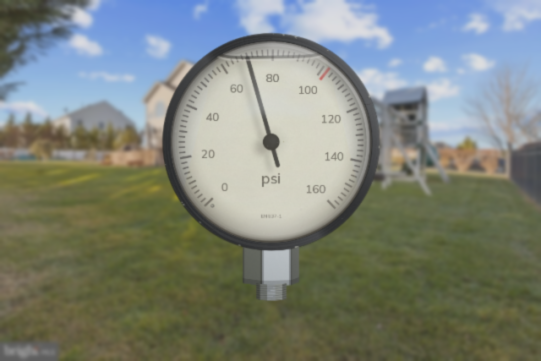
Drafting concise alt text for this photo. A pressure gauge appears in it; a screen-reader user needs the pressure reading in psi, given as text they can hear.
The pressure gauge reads 70 psi
